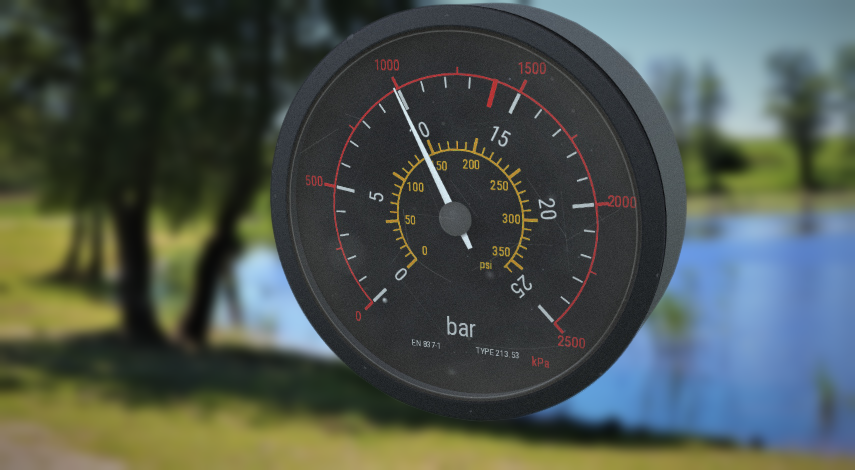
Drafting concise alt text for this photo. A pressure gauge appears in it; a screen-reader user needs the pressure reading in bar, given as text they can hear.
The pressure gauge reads 10 bar
